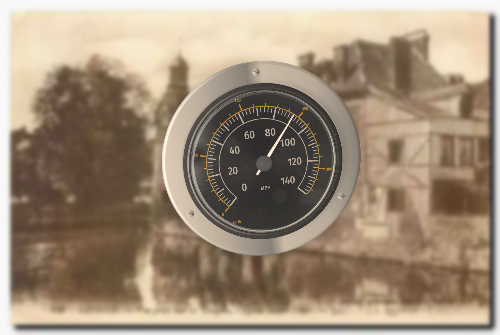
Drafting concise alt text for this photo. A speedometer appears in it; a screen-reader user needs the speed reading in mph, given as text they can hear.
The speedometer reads 90 mph
